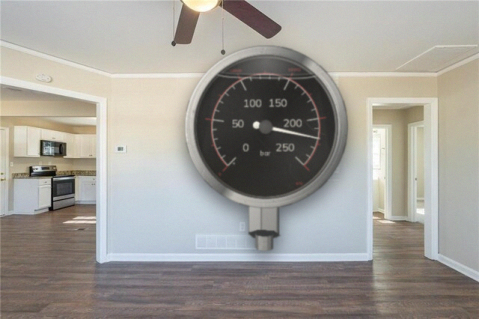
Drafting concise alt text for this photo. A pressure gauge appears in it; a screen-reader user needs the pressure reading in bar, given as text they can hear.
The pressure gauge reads 220 bar
